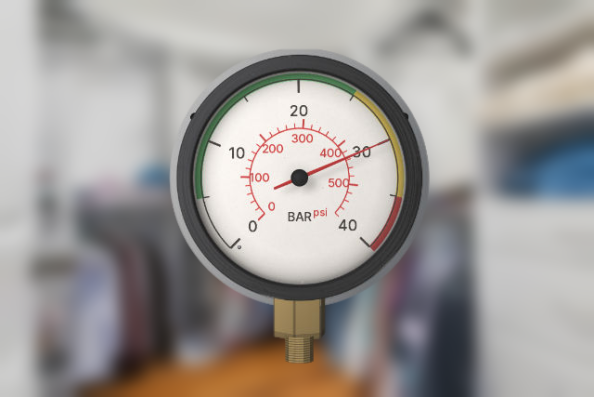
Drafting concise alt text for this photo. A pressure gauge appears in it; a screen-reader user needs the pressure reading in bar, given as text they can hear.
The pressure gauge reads 30 bar
